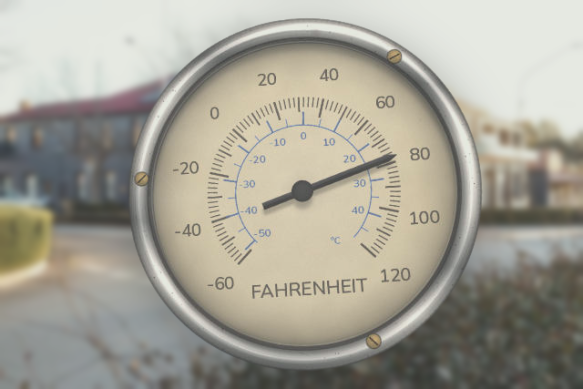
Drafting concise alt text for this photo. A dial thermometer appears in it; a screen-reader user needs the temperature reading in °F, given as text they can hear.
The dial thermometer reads 78 °F
